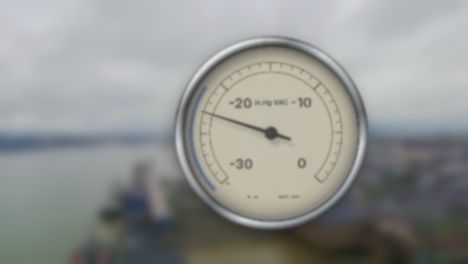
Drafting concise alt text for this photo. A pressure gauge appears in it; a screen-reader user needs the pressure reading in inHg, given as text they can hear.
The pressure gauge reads -23 inHg
